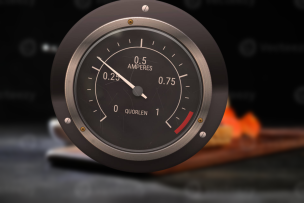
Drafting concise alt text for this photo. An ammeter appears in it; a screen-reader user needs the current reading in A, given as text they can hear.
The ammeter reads 0.3 A
